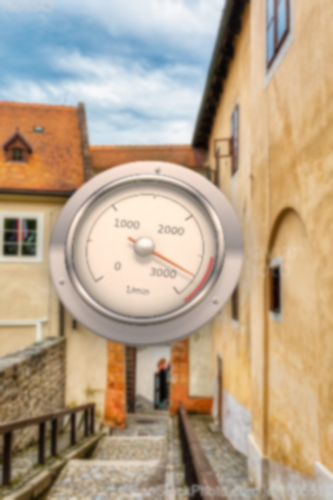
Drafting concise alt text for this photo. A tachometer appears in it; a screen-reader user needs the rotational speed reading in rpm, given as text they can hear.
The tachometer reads 2750 rpm
